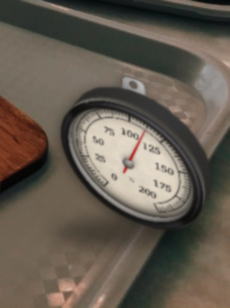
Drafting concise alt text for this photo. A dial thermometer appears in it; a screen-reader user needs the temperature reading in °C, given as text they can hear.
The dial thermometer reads 112.5 °C
